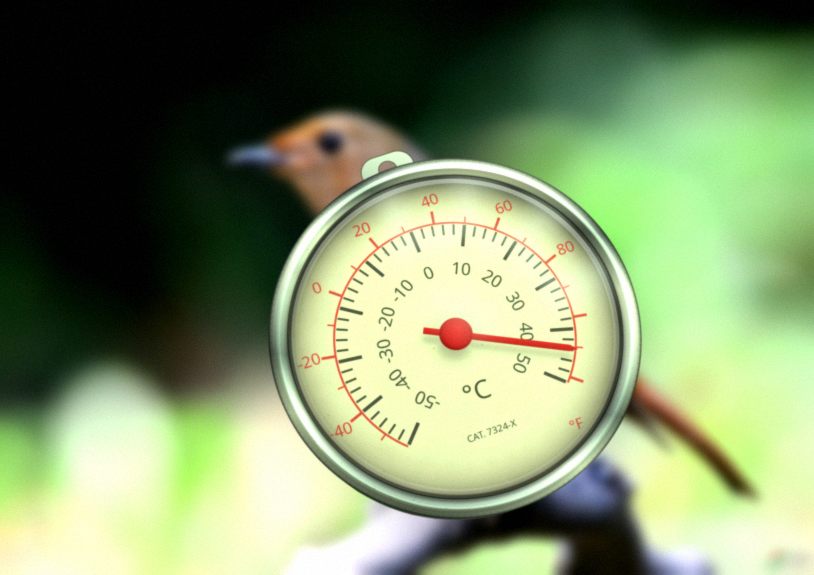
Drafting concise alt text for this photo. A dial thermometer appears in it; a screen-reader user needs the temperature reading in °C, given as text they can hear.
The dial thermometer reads 44 °C
